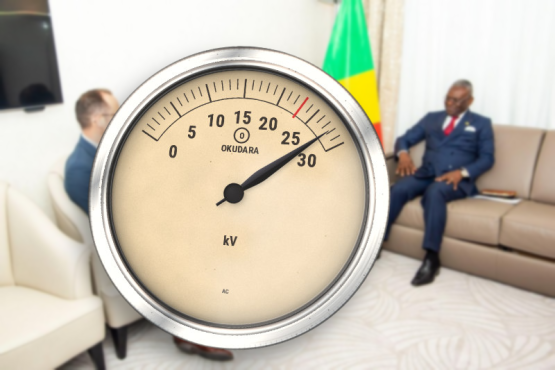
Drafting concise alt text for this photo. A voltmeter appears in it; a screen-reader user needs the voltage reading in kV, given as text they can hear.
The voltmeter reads 28 kV
